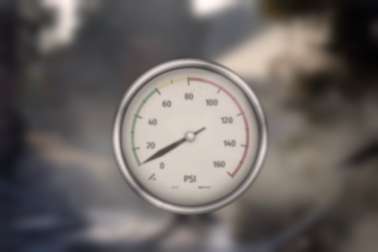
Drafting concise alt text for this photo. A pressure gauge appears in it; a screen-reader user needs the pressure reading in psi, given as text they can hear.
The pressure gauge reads 10 psi
